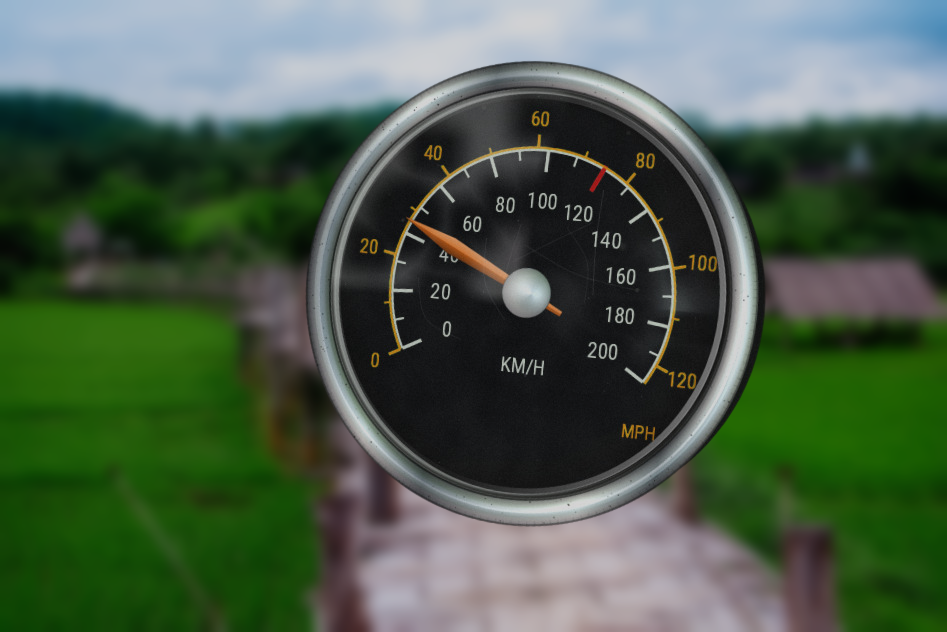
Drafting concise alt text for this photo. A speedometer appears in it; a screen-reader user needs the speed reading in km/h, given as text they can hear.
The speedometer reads 45 km/h
